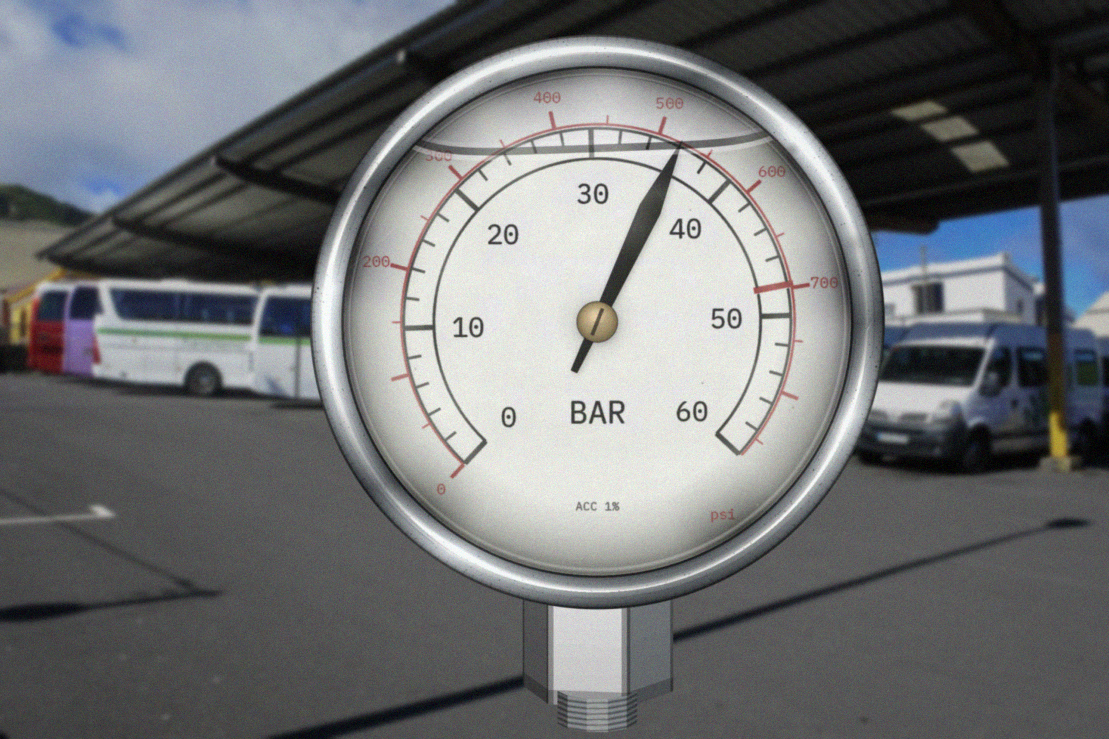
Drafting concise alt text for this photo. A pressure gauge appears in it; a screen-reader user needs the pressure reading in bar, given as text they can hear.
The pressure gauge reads 36 bar
